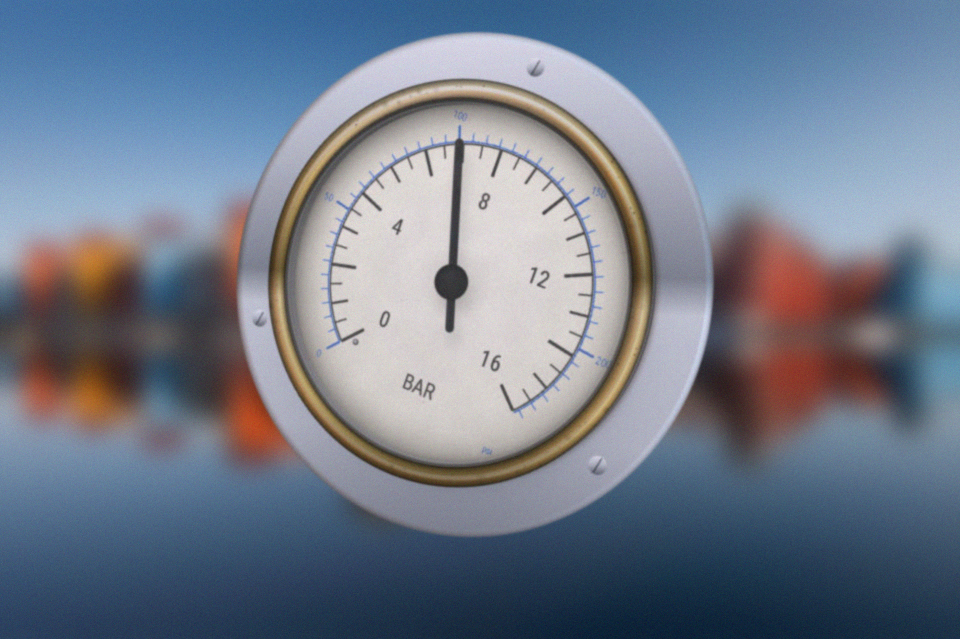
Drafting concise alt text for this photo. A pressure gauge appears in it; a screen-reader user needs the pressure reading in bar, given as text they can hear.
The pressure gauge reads 7 bar
